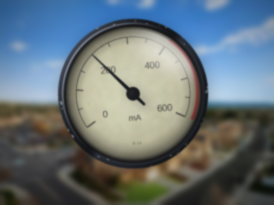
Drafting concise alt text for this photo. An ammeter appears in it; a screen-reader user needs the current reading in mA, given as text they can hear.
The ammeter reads 200 mA
